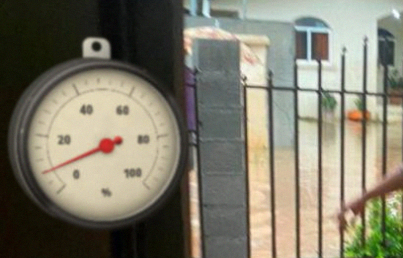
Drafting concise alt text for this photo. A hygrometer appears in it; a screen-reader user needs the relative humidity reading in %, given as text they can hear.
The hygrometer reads 8 %
